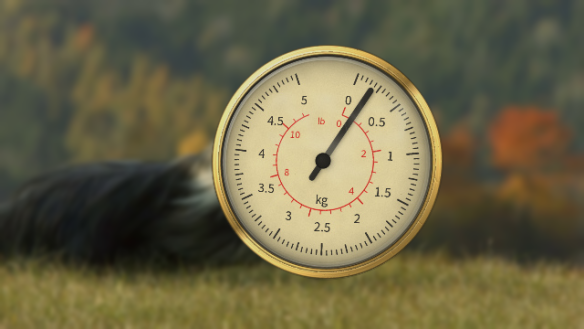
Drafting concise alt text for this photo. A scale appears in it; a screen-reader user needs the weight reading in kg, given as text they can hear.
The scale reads 0.2 kg
